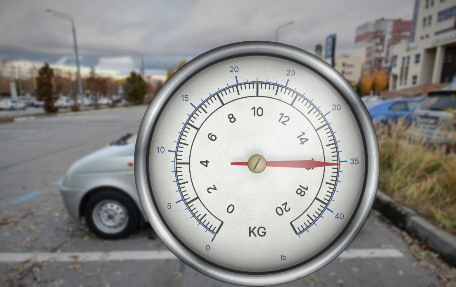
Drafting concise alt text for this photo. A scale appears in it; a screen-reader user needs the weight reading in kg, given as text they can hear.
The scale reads 16 kg
